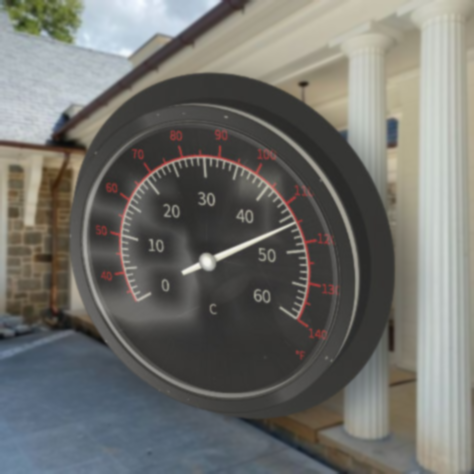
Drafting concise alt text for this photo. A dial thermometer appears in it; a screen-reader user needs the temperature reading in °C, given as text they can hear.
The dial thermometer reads 46 °C
